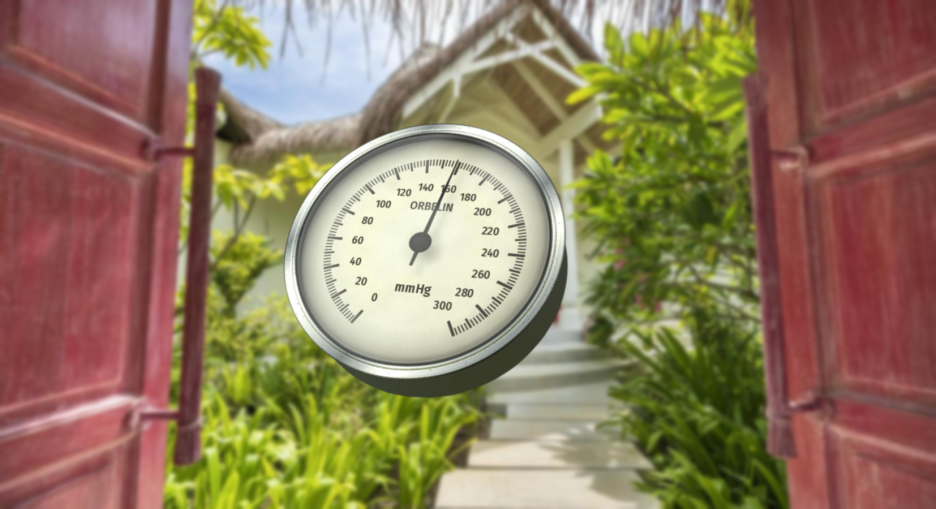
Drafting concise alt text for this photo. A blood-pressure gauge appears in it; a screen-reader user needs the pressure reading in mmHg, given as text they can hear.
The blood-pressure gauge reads 160 mmHg
